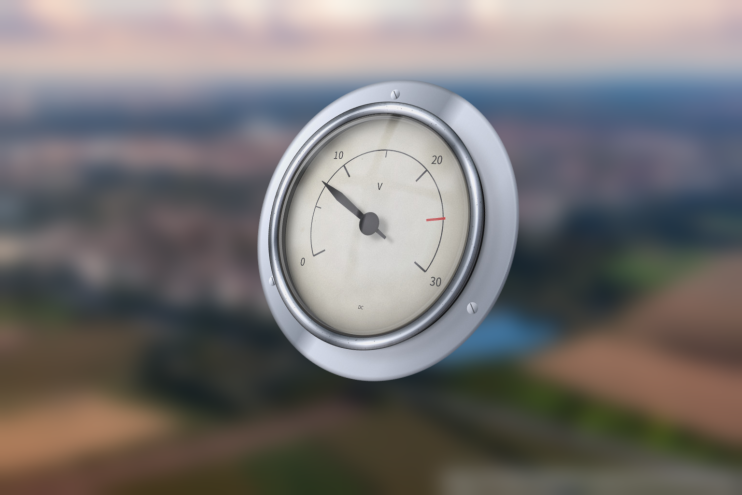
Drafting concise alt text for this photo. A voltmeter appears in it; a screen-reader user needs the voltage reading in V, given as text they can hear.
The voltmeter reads 7.5 V
